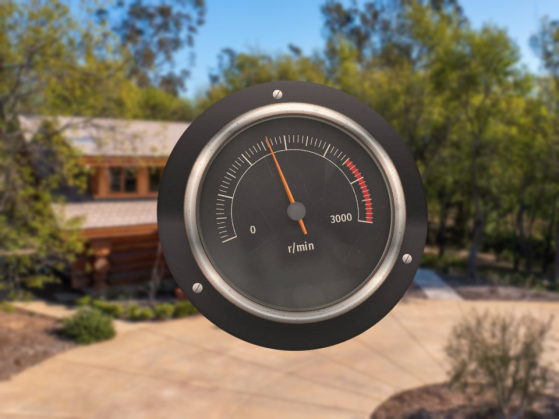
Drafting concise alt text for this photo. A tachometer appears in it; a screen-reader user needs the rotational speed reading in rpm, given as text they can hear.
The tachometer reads 1300 rpm
